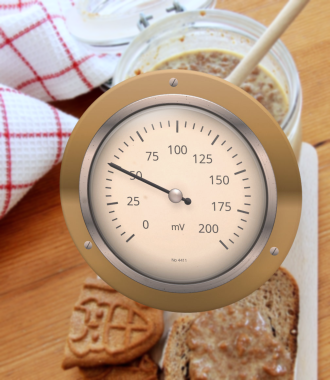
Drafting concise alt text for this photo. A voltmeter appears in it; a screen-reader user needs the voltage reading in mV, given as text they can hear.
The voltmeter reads 50 mV
